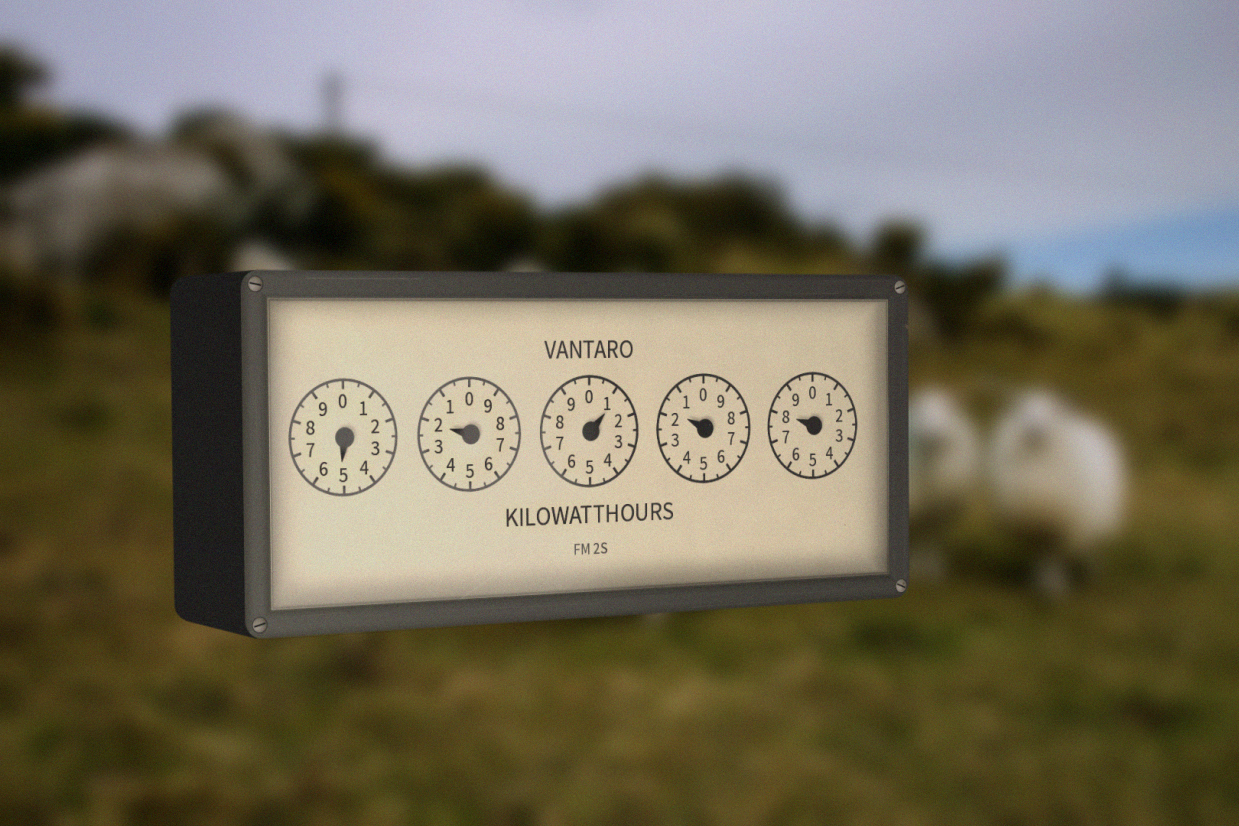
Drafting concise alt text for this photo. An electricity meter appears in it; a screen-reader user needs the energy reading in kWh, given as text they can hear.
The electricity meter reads 52118 kWh
